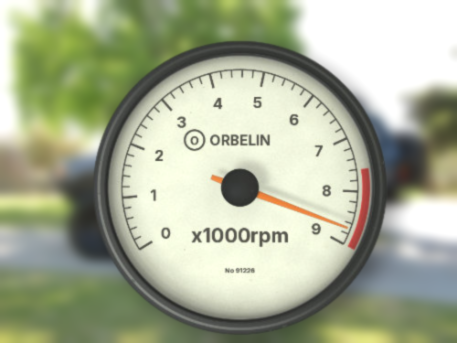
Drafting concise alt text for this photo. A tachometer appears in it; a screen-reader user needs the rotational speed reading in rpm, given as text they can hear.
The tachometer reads 8700 rpm
